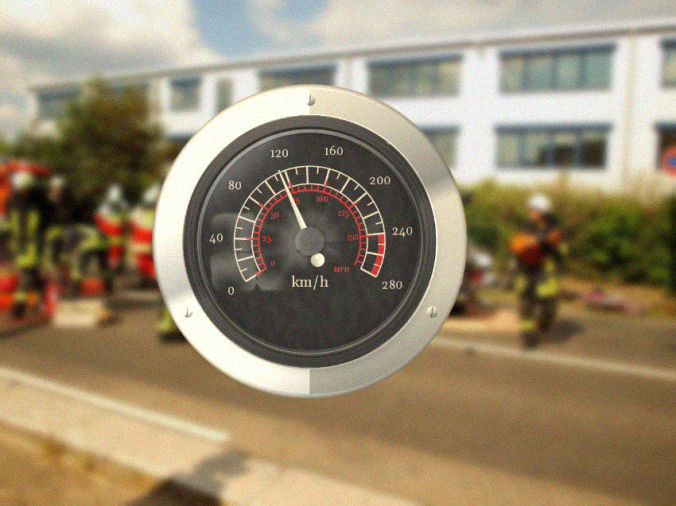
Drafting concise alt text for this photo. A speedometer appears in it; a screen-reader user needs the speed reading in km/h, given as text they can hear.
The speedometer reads 115 km/h
